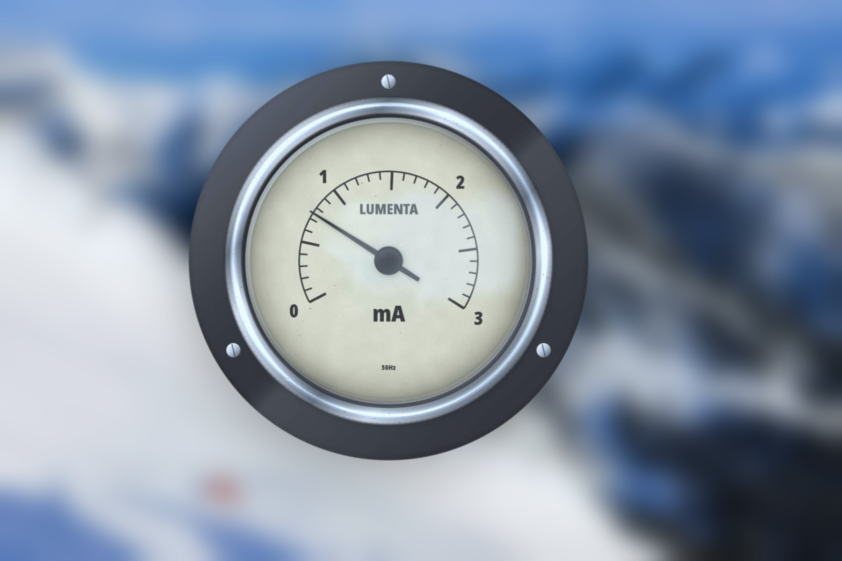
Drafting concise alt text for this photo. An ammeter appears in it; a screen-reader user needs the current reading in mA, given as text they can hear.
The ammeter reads 0.75 mA
